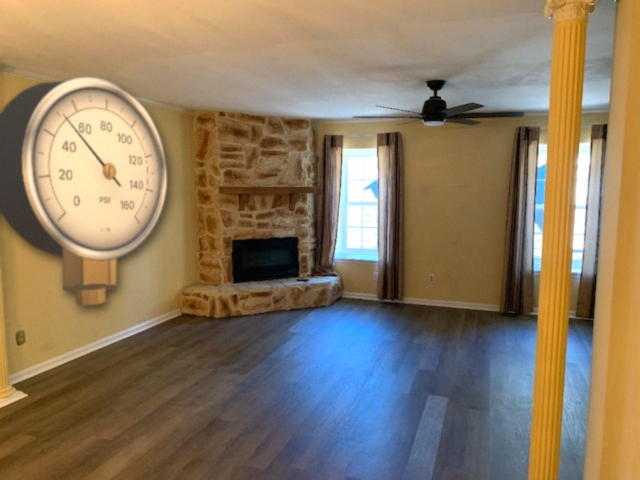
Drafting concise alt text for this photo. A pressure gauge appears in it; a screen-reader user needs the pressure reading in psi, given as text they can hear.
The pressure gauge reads 50 psi
